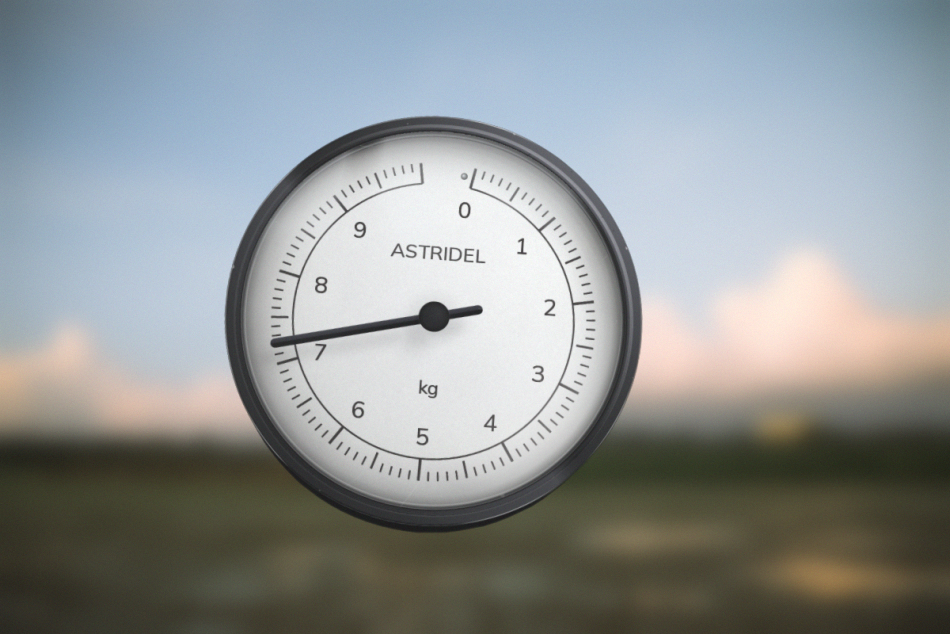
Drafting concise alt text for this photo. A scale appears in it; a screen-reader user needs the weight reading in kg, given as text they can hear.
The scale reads 7.2 kg
